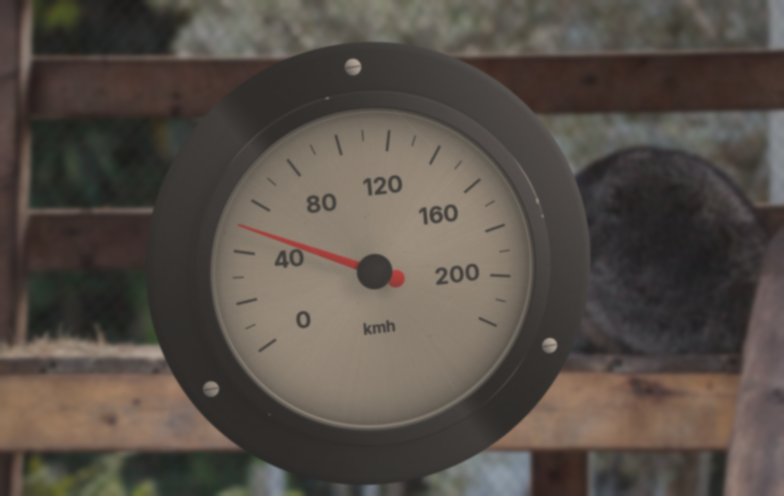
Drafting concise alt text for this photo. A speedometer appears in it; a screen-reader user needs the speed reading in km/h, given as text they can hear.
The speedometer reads 50 km/h
